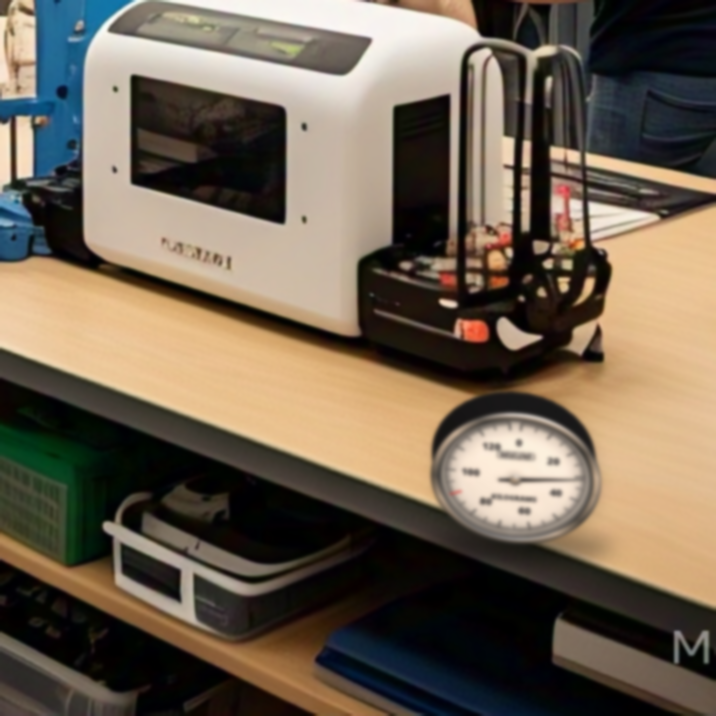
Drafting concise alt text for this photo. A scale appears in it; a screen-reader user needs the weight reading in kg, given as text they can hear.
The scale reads 30 kg
